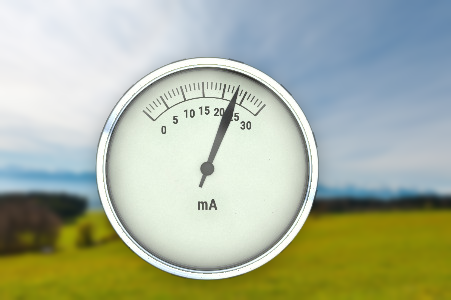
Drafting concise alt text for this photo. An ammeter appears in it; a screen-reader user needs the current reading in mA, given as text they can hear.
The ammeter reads 23 mA
